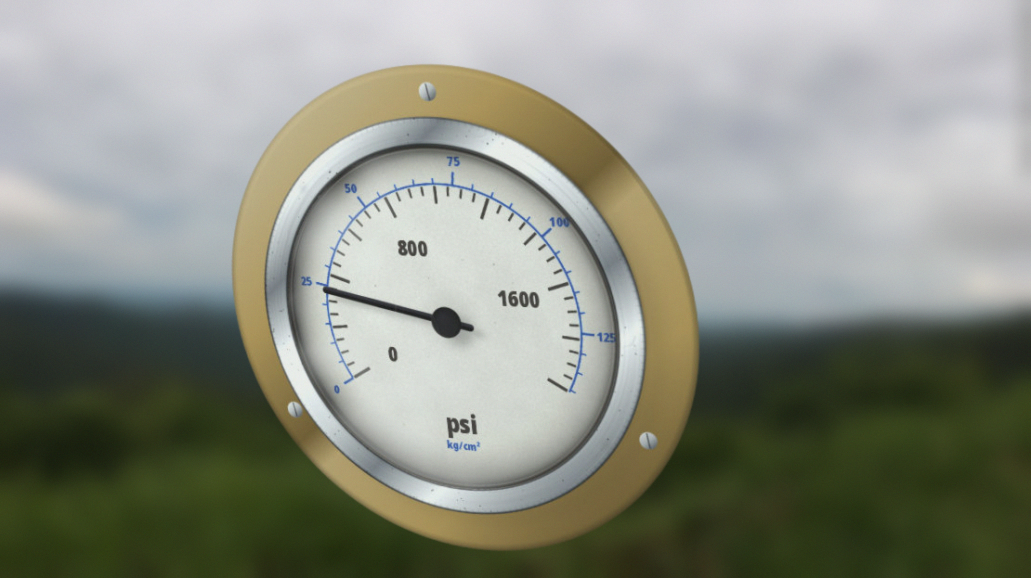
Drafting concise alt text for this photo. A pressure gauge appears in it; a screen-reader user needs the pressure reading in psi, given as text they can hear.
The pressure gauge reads 350 psi
